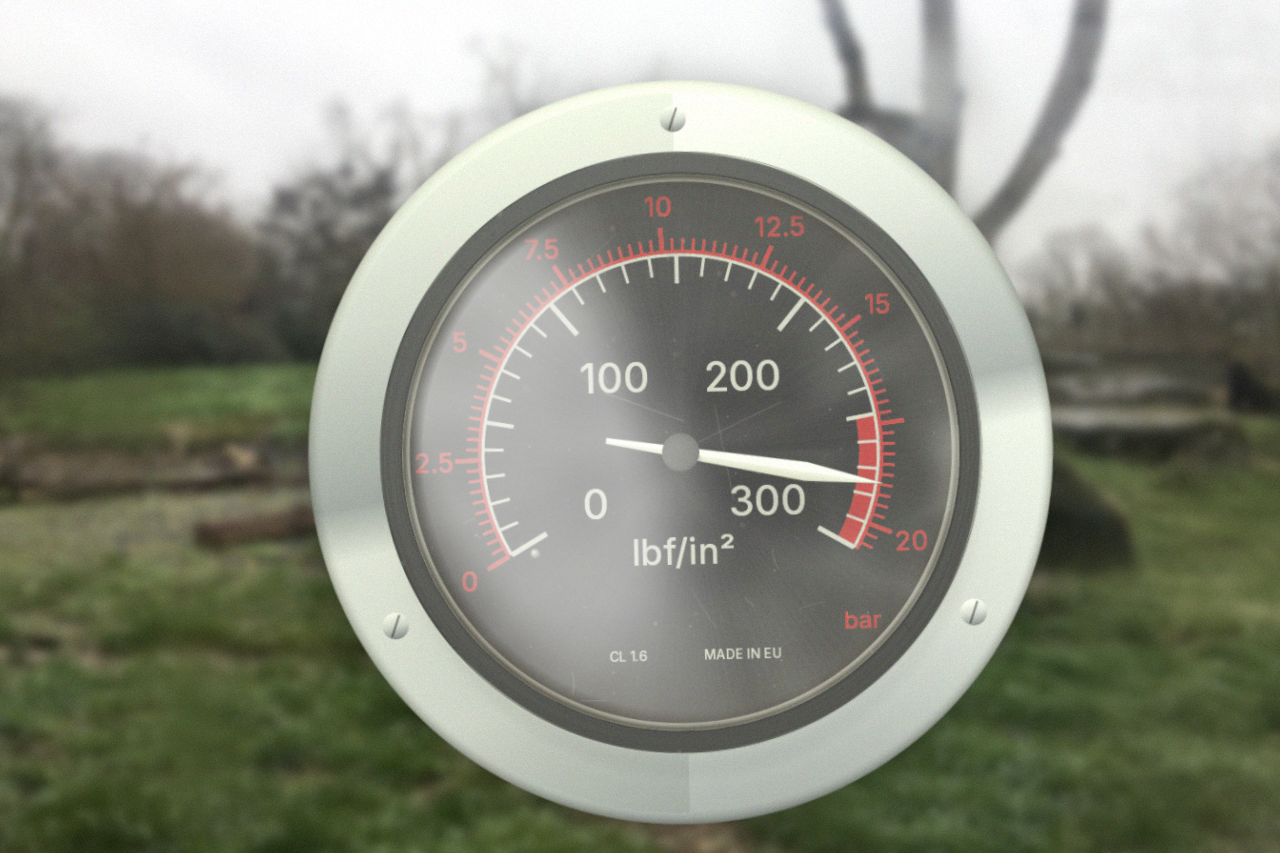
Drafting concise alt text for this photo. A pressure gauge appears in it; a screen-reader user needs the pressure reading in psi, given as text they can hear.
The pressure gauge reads 275 psi
